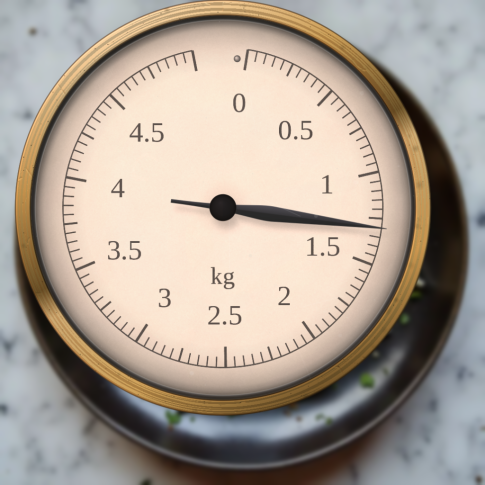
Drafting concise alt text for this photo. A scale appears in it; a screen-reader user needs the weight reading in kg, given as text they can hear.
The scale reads 1.3 kg
